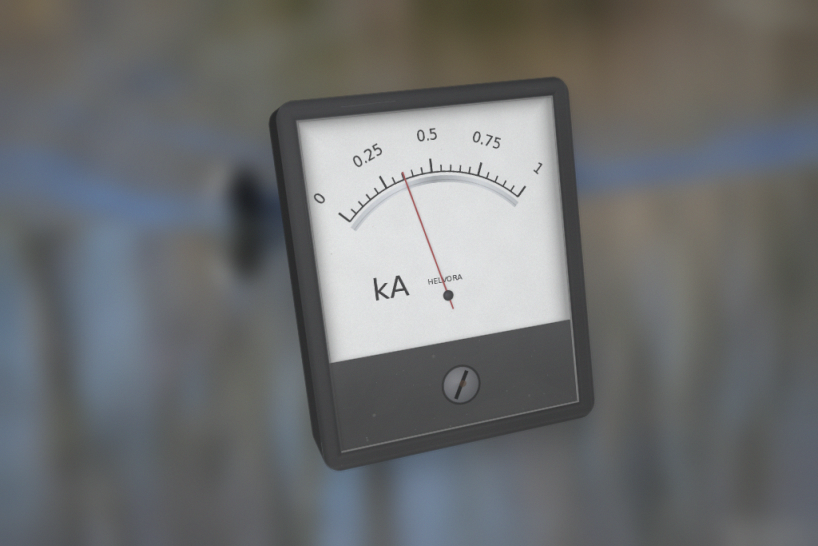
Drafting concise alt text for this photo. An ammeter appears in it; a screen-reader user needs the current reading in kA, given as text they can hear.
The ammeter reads 0.35 kA
